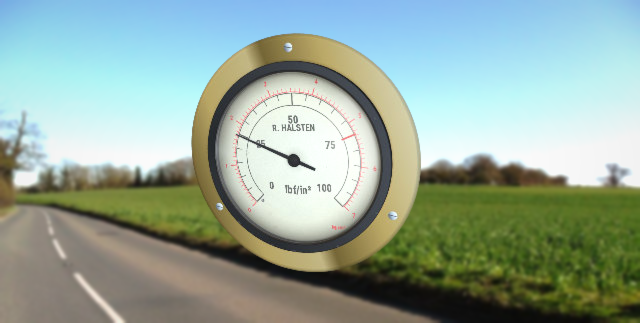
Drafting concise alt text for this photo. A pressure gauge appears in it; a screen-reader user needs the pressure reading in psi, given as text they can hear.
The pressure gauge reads 25 psi
